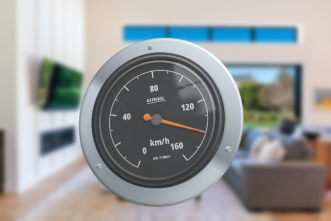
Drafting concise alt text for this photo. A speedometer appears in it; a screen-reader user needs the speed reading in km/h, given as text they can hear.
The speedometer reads 140 km/h
